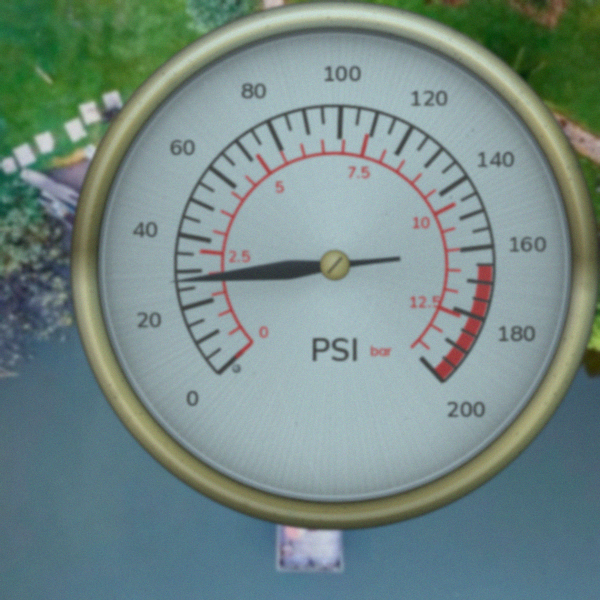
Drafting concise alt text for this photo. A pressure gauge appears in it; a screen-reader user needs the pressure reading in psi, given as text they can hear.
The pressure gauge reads 27.5 psi
